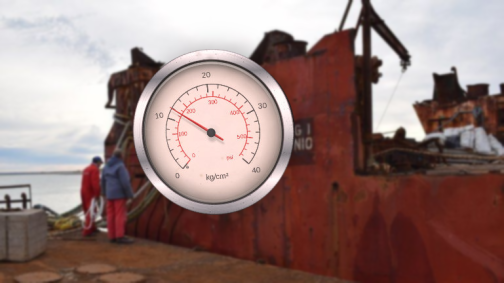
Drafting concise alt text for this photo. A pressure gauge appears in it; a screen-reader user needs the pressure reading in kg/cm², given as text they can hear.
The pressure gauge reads 12 kg/cm²
